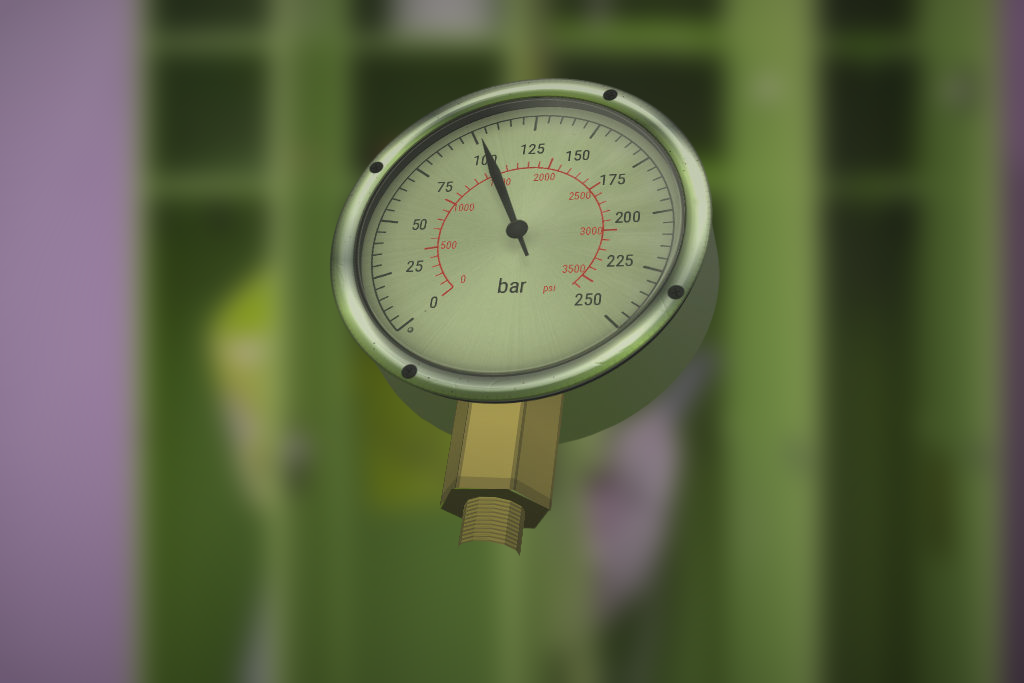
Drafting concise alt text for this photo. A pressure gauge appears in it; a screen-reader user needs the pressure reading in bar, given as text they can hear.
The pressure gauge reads 102.5 bar
